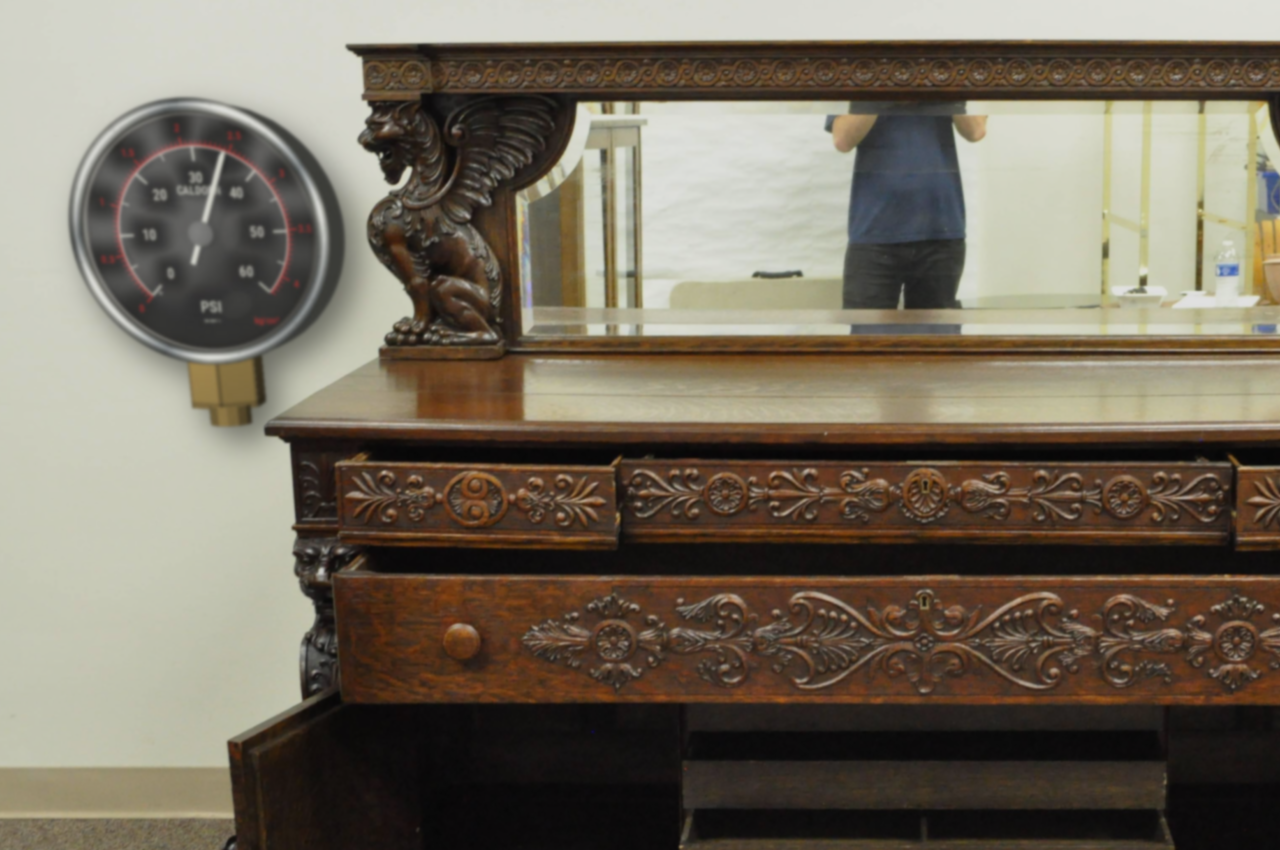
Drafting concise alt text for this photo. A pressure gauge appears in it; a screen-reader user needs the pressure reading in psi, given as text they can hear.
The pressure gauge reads 35 psi
